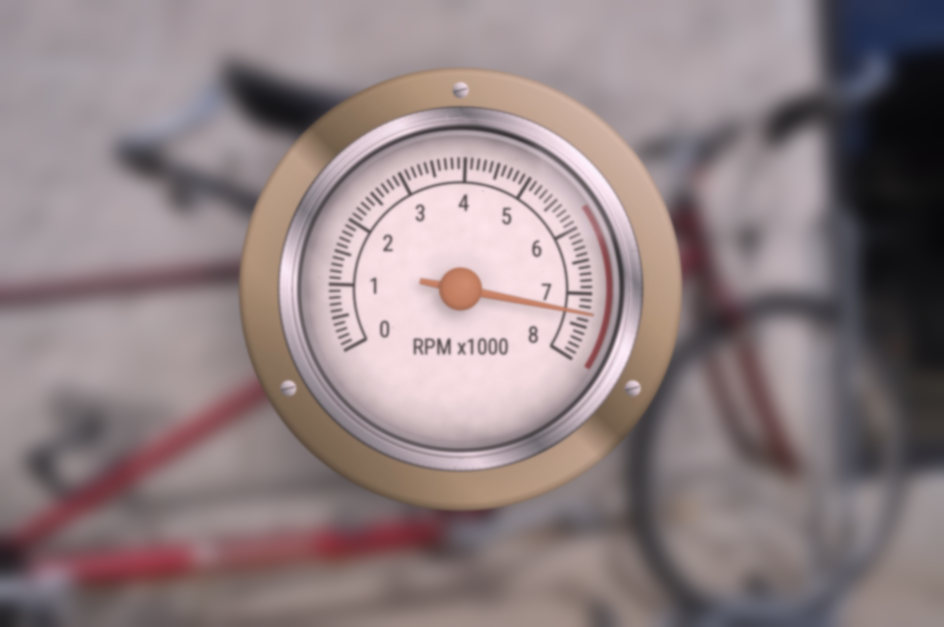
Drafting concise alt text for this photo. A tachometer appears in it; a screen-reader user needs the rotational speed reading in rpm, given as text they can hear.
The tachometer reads 7300 rpm
